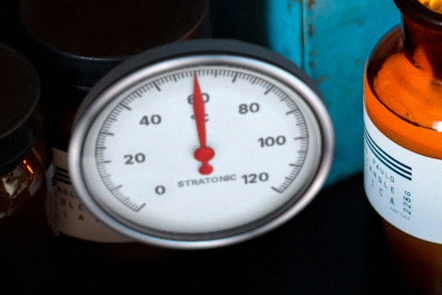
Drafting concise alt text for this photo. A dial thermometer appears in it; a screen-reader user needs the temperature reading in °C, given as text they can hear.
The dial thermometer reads 60 °C
